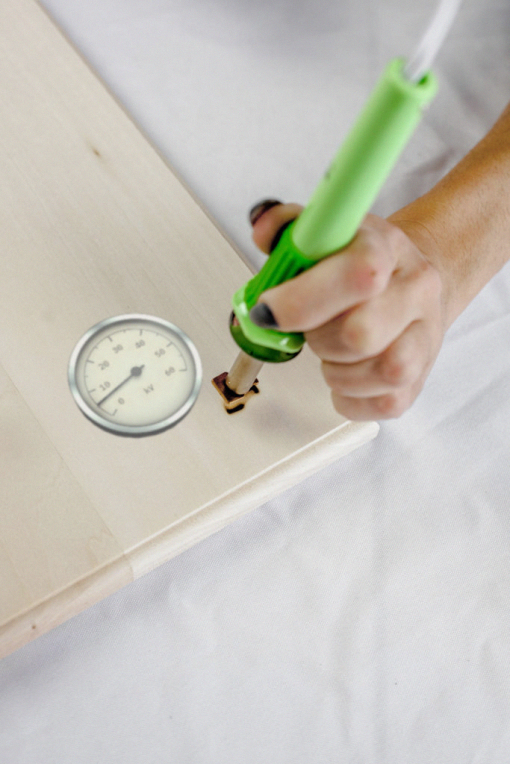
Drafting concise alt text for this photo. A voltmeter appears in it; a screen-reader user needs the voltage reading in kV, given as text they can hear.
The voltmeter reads 5 kV
